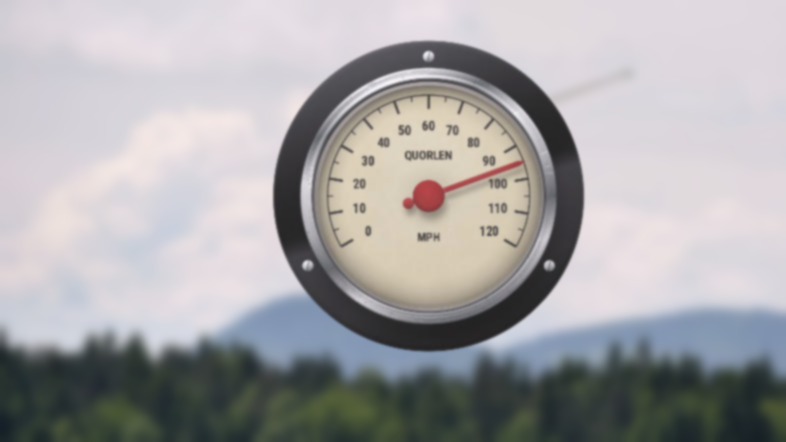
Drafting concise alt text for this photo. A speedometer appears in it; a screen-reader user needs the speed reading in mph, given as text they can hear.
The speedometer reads 95 mph
